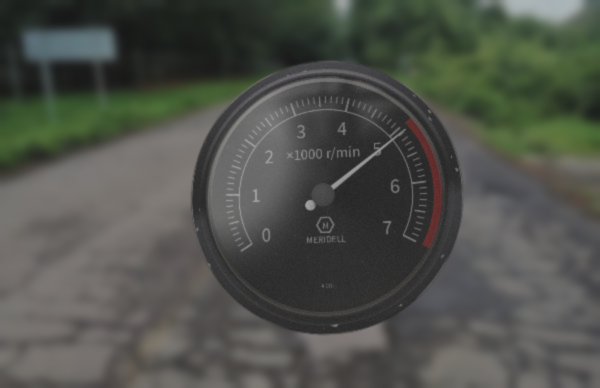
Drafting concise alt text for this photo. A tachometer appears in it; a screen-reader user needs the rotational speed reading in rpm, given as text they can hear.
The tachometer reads 5100 rpm
